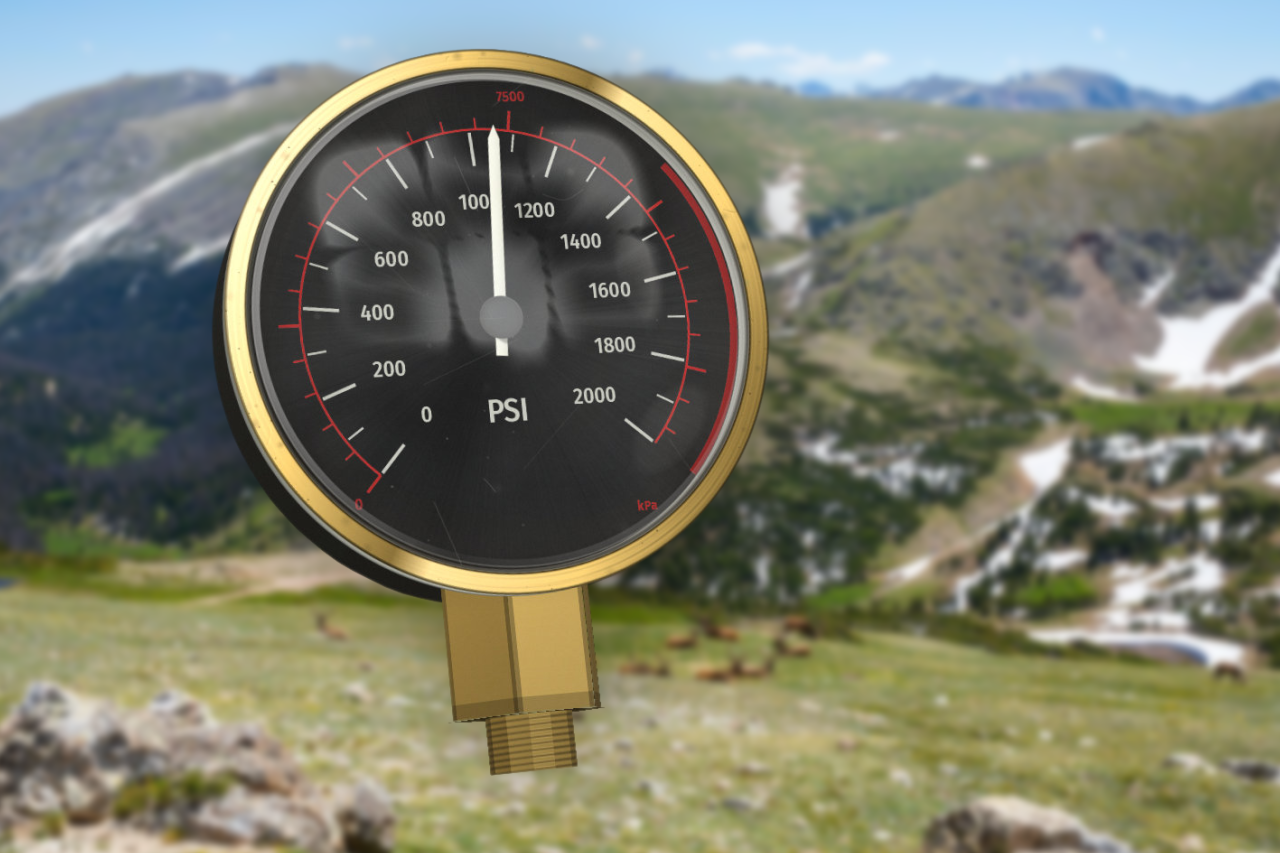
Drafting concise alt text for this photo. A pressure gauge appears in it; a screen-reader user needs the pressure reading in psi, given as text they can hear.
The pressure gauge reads 1050 psi
